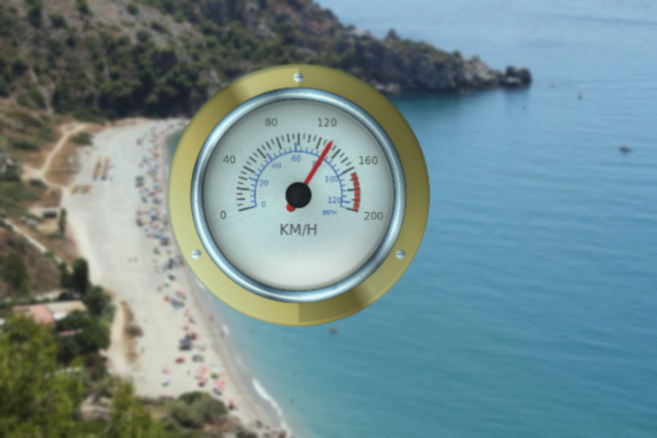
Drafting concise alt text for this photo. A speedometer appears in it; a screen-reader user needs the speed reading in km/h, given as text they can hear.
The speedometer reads 130 km/h
